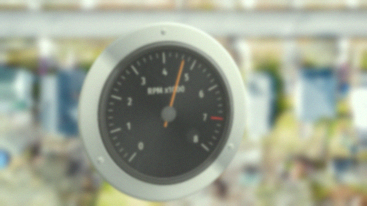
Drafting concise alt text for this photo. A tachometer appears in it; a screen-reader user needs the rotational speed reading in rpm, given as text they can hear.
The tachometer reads 4600 rpm
